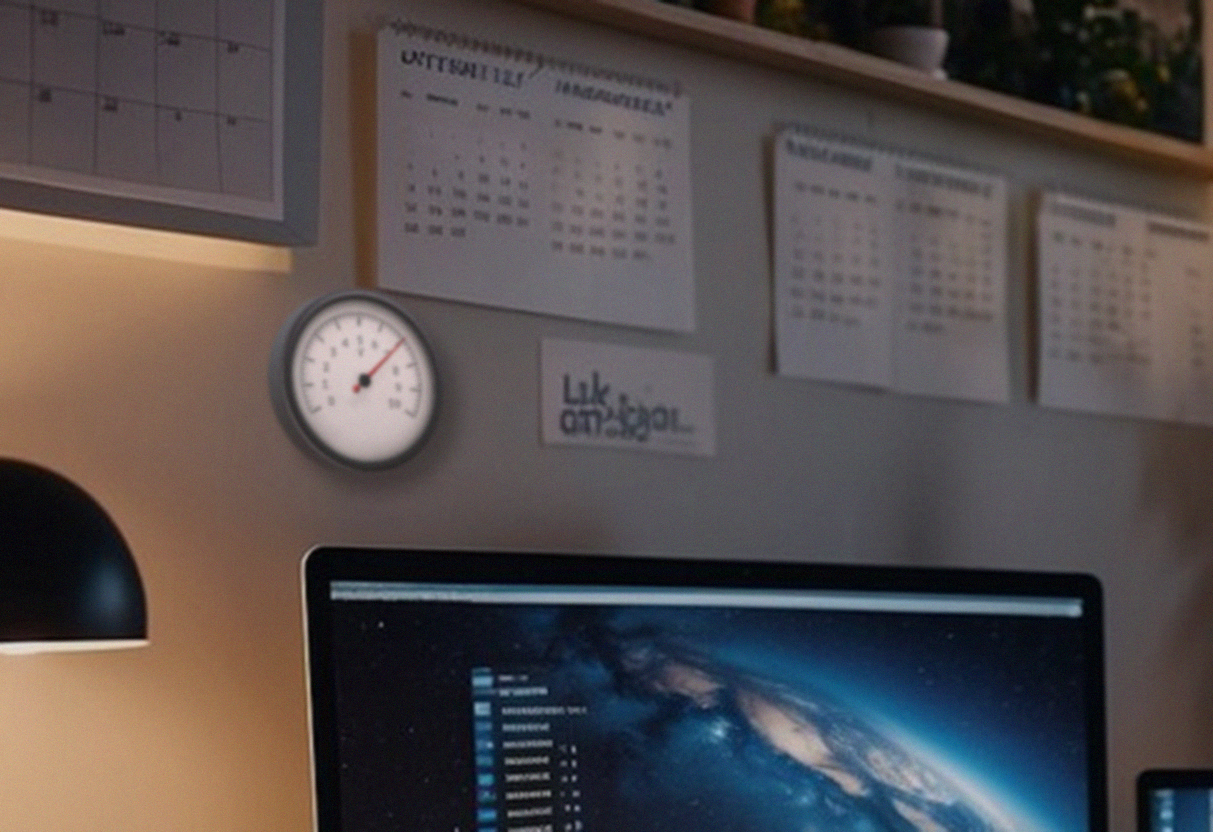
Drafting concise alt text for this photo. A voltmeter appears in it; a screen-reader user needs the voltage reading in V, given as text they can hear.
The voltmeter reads 7 V
